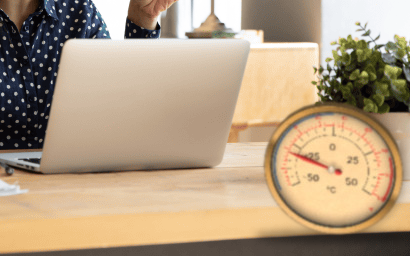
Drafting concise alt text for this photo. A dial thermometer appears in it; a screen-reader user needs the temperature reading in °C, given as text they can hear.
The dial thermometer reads -30 °C
